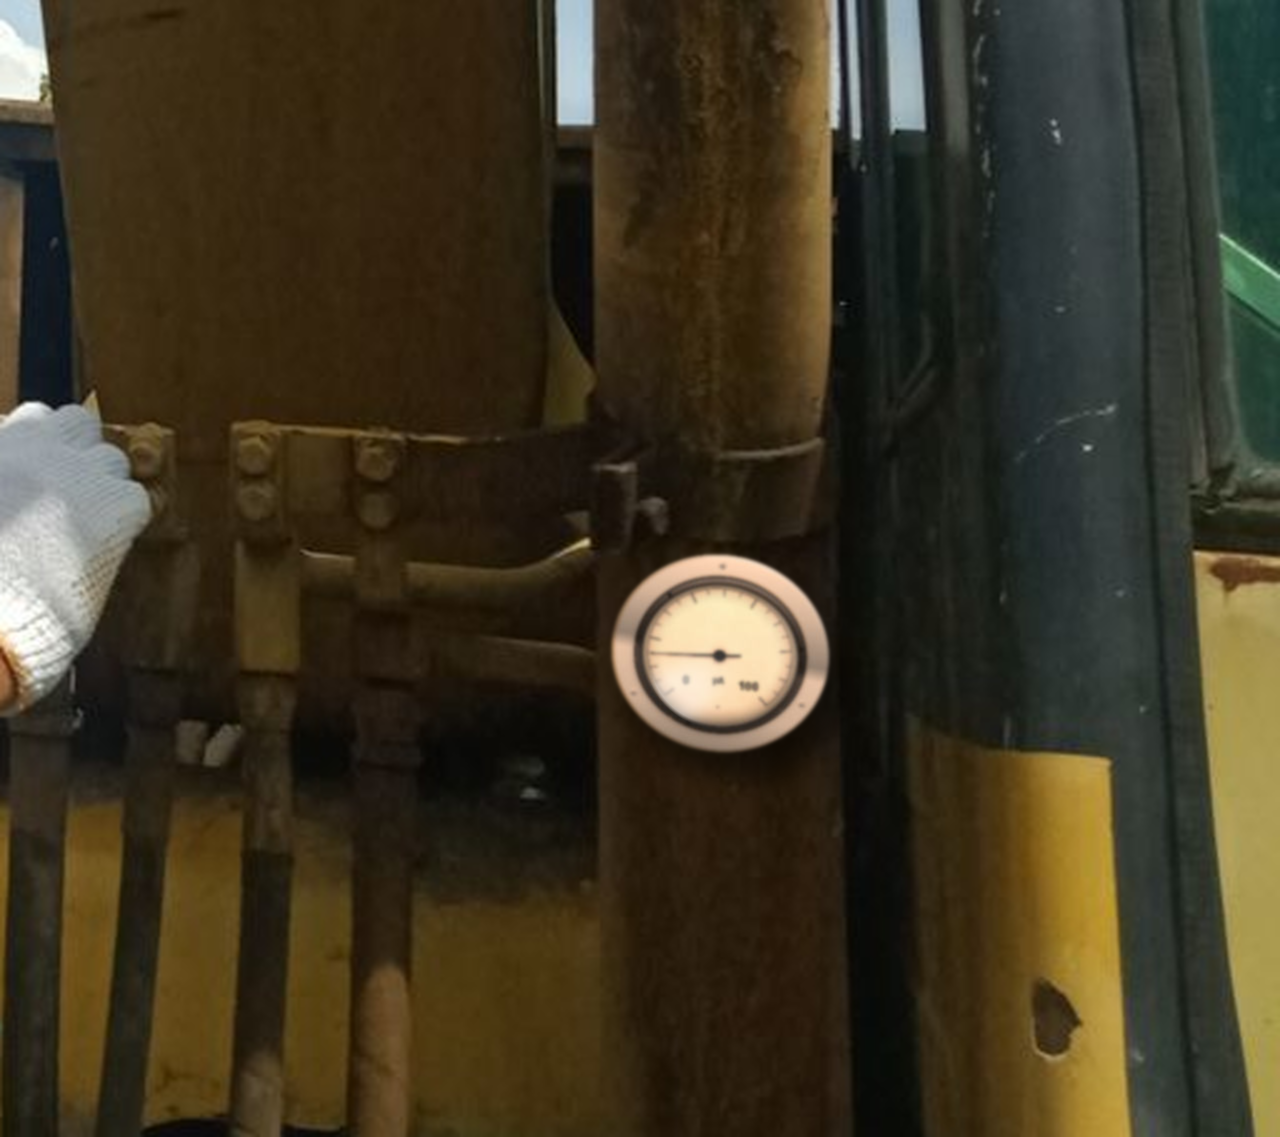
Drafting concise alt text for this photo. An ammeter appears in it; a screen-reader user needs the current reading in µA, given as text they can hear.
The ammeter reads 15 µA
